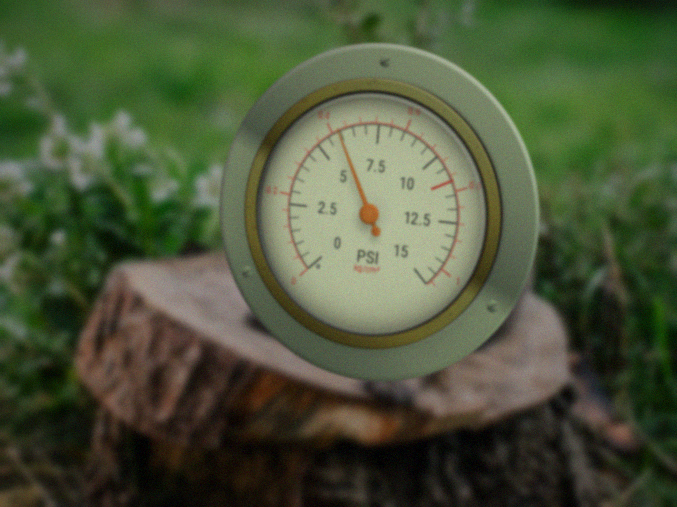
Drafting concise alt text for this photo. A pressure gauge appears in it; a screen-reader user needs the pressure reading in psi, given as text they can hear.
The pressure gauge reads 6 psi
